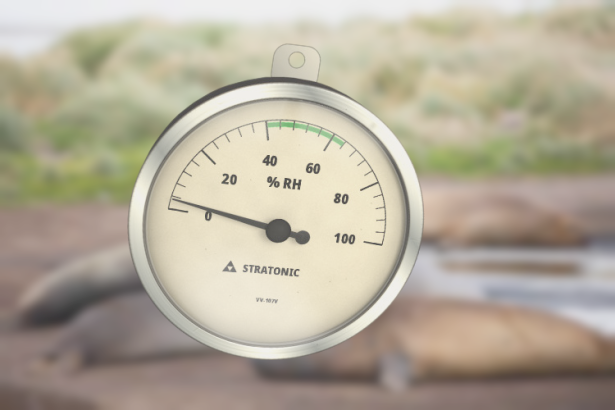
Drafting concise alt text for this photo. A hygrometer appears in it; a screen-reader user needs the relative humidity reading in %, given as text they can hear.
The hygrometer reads 4 %
